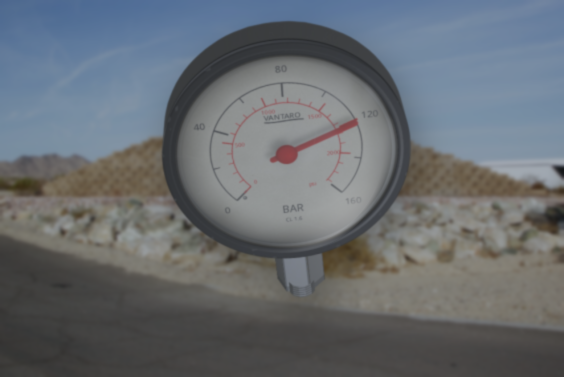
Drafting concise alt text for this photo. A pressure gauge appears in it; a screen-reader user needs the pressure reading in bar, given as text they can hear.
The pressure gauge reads 120 bar
